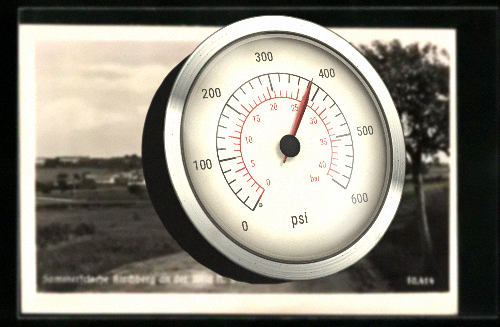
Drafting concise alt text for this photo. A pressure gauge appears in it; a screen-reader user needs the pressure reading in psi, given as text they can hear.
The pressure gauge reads 380 psi
